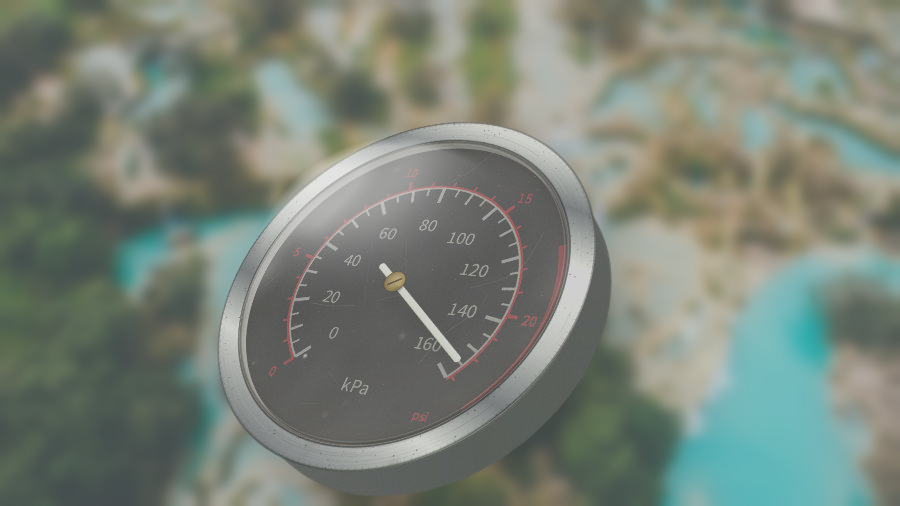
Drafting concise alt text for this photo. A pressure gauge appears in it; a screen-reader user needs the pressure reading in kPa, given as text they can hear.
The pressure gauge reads 155 kPa
